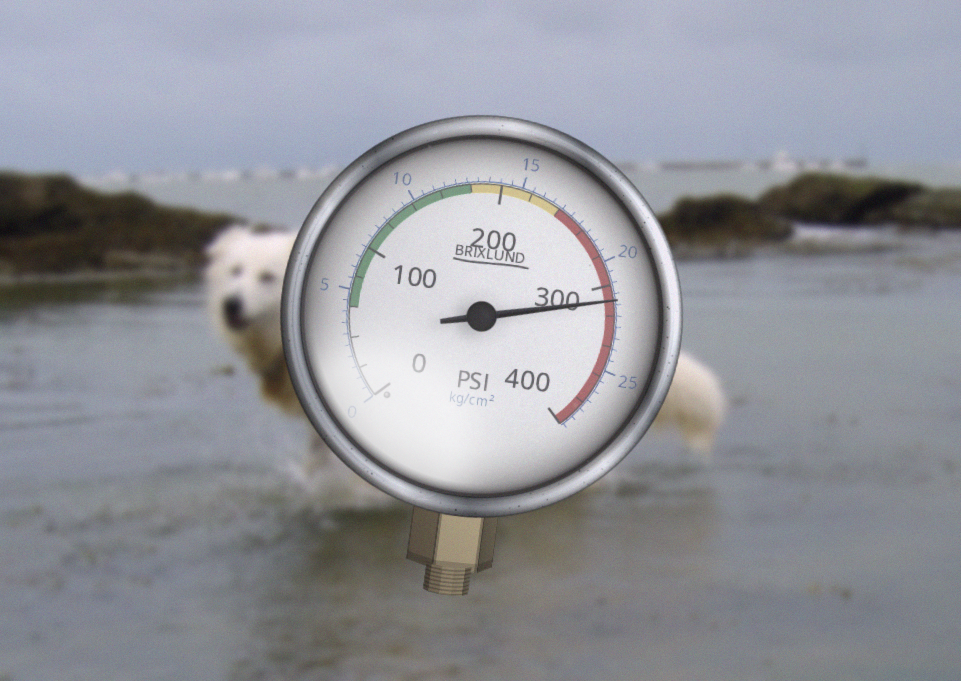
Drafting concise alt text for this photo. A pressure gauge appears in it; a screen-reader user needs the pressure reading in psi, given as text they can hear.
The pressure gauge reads 310 psi
